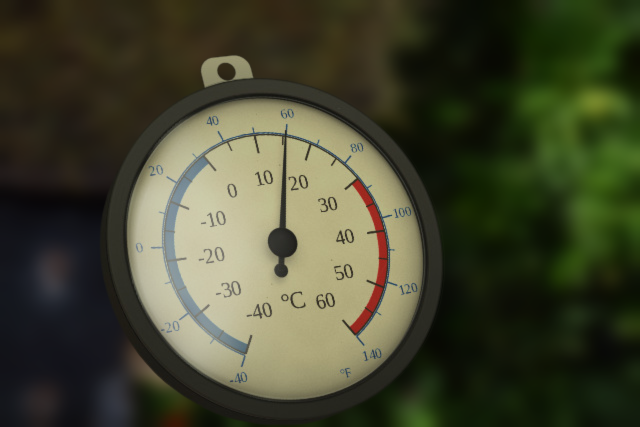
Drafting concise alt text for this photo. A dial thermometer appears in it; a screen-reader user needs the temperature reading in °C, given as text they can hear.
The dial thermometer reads 15 °C
